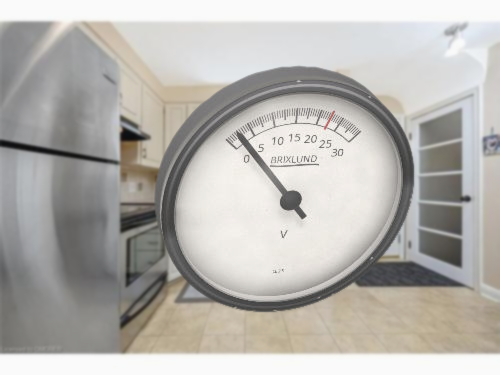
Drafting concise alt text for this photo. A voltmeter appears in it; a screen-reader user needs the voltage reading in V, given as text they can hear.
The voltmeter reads 2.5 V
